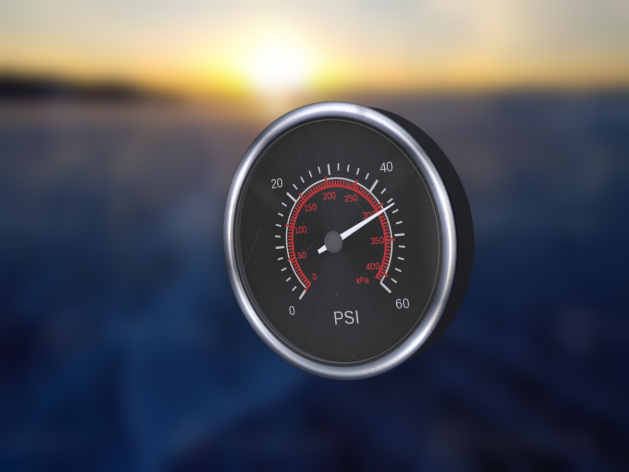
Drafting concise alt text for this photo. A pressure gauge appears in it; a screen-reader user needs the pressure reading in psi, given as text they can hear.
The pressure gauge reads 45 psi
